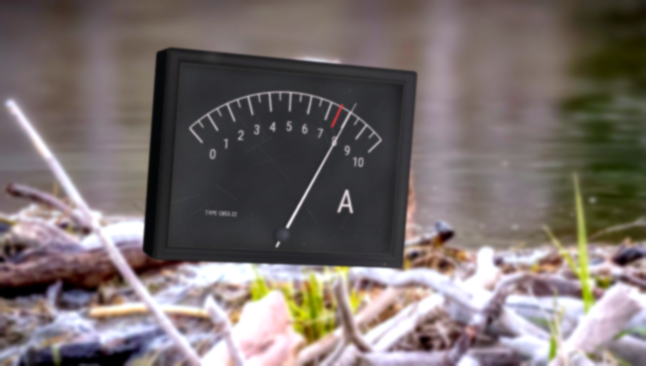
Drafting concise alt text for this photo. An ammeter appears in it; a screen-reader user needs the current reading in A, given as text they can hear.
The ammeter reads 8 A
